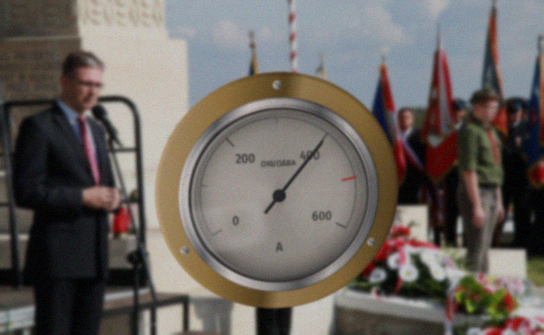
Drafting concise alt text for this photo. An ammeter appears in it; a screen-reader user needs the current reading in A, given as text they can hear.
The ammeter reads 400 A
